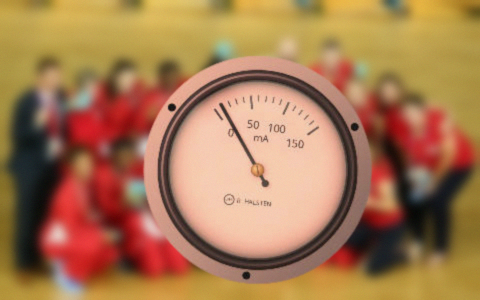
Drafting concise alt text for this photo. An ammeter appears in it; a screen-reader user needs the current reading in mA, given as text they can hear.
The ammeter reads 10 mA
